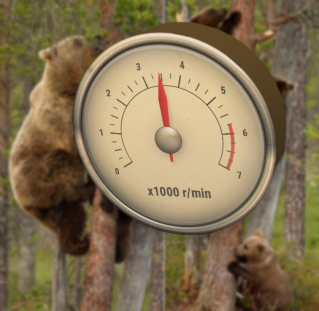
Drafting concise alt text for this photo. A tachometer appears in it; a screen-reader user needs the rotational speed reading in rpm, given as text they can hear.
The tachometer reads 3500 rpm
